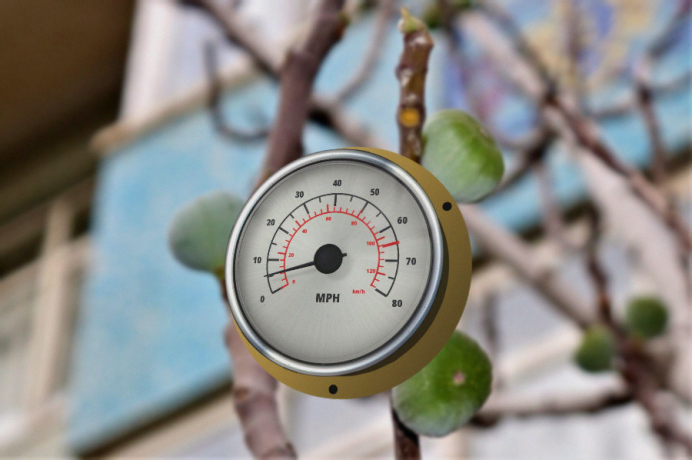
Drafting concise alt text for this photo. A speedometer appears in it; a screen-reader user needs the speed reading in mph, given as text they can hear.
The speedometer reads 5 mph
